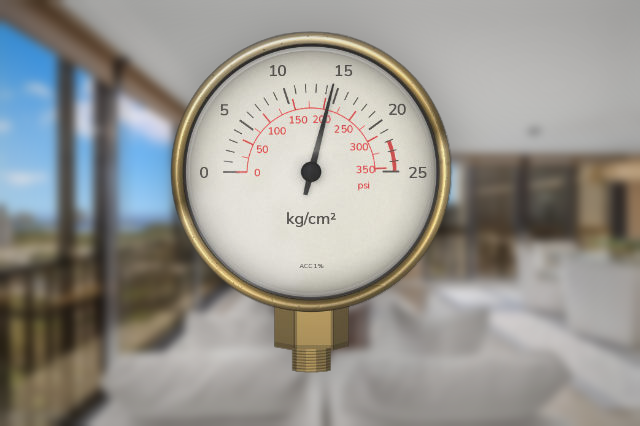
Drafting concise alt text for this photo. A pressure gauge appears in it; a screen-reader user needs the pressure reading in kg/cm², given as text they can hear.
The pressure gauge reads 14.5 kg/cm²
